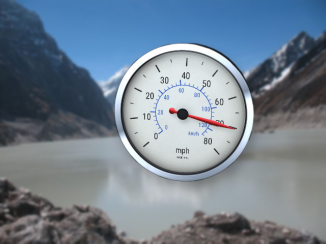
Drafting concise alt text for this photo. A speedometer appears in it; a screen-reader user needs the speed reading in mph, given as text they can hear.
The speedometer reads 70 mph
